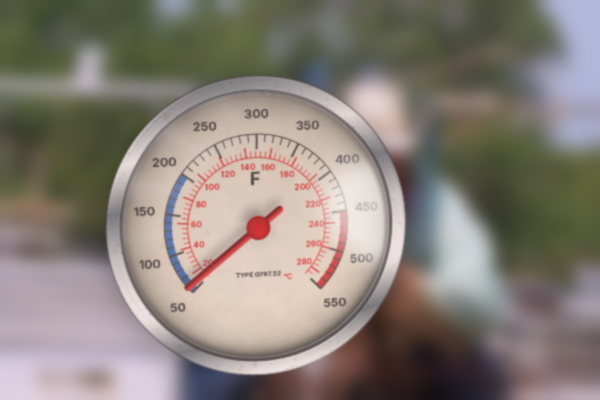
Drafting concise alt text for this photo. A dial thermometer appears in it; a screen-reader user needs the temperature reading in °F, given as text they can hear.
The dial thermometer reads 60 °F
